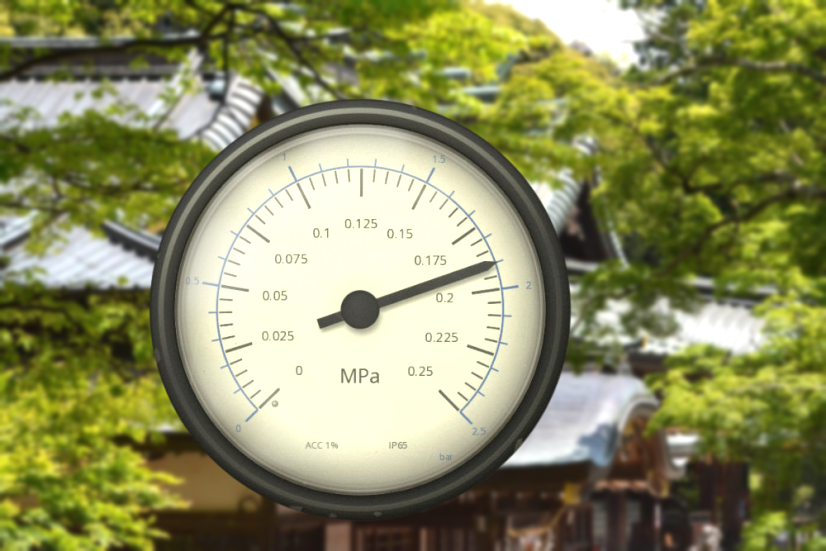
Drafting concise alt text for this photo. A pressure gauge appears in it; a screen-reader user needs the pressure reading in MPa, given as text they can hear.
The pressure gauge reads 0.19 MPa
